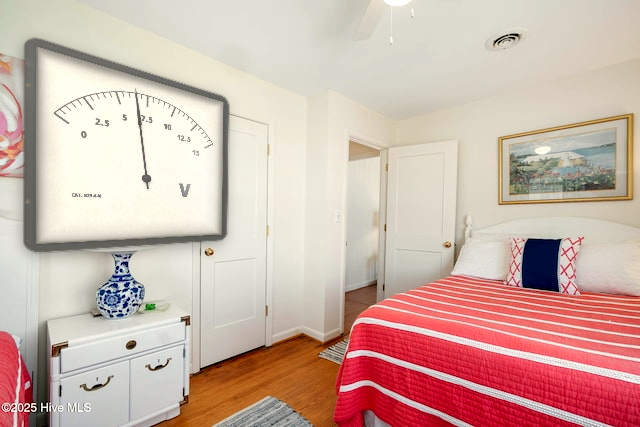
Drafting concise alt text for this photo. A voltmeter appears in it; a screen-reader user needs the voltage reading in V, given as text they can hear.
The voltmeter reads 6.5 V
